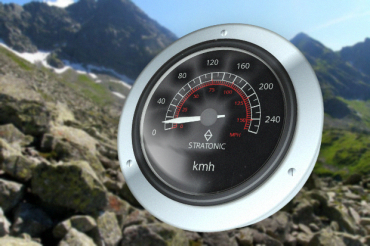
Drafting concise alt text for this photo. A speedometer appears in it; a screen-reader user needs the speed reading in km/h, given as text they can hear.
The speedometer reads 10 km/h
